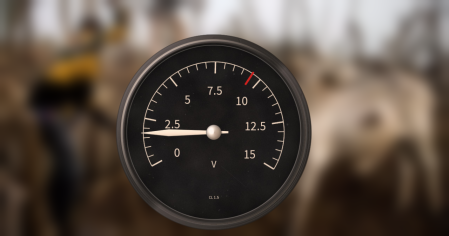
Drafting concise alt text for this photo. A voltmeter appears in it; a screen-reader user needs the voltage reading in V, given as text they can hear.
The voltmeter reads 1.75 V
